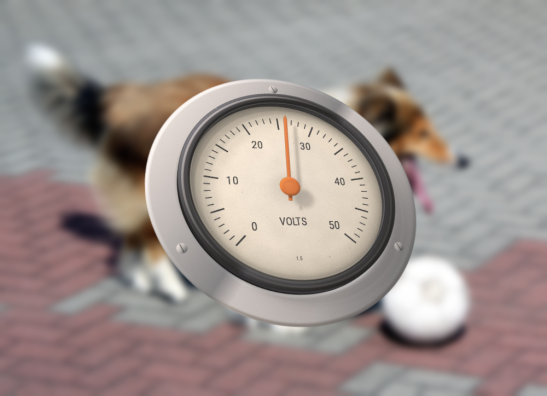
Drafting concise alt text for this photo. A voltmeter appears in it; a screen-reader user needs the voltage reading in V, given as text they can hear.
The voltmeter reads 26 V
